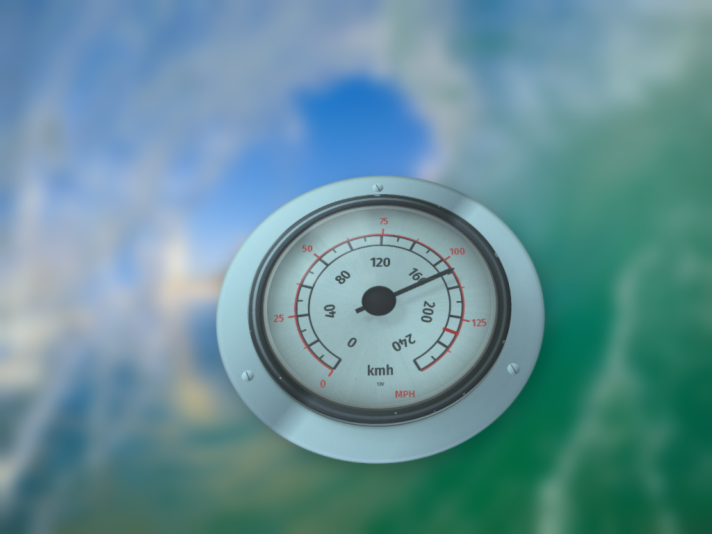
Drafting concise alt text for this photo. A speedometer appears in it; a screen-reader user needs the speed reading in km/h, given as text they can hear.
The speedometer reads 170 km/h
